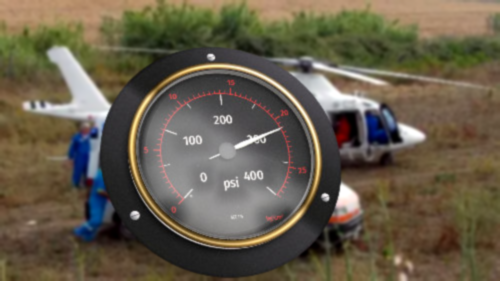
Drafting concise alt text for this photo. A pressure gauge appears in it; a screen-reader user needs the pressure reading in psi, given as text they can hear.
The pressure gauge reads 300 psi
